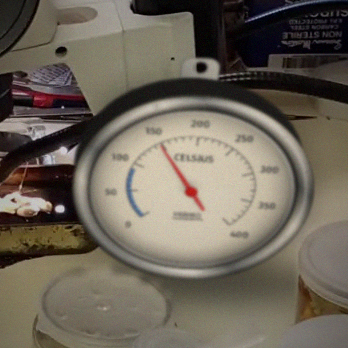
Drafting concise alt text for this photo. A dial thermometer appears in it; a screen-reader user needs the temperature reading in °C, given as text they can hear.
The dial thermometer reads 150 °C
